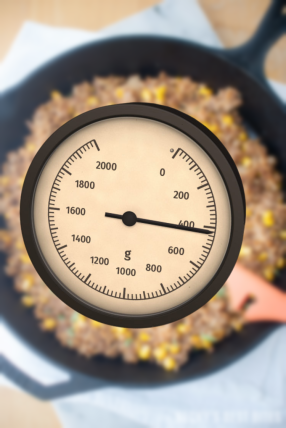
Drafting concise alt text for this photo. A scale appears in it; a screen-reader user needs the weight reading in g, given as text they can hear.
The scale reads 420 g
